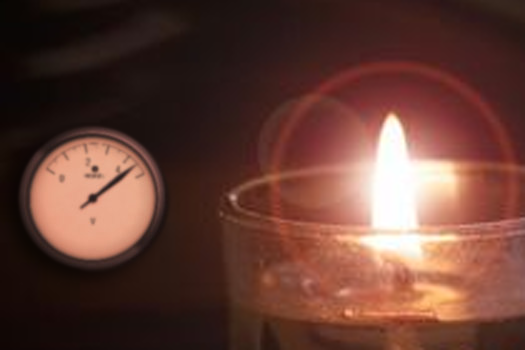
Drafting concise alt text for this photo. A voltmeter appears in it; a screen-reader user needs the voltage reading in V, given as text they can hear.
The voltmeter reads 4.5 V
